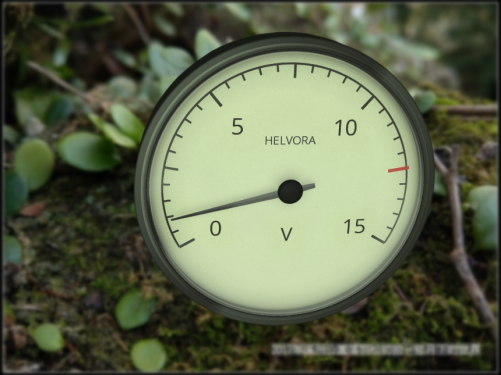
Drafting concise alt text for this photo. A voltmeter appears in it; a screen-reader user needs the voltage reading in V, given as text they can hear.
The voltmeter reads 1 V
